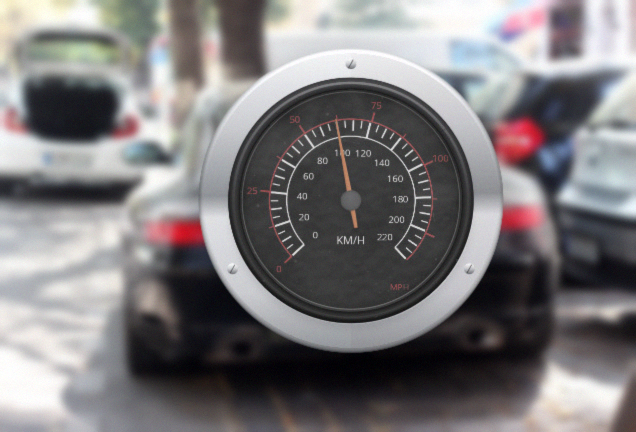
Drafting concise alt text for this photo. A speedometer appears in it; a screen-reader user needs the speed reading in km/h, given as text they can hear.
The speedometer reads 100 km/h
